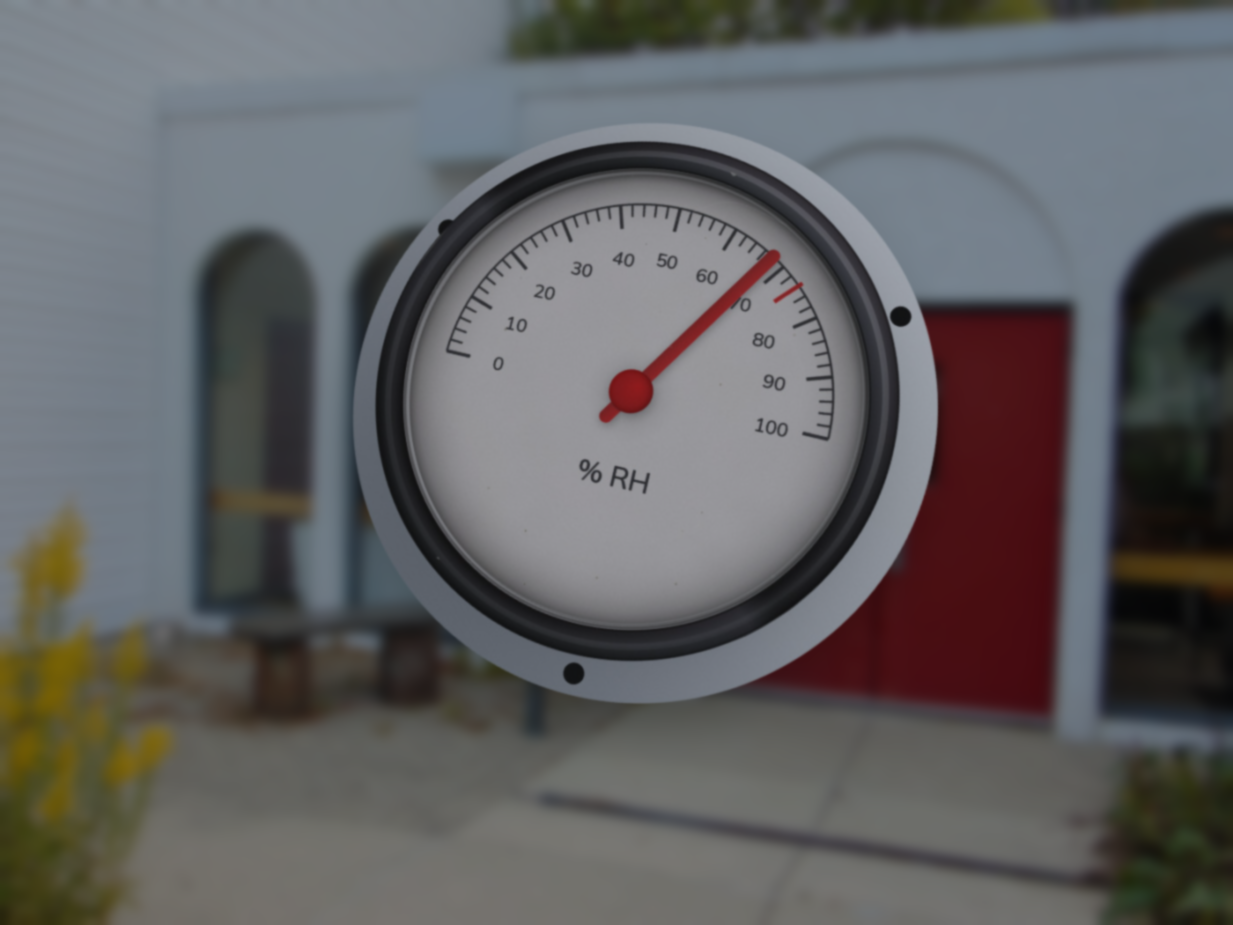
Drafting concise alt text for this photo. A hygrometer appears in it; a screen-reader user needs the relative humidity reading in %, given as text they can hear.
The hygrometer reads 68 %
